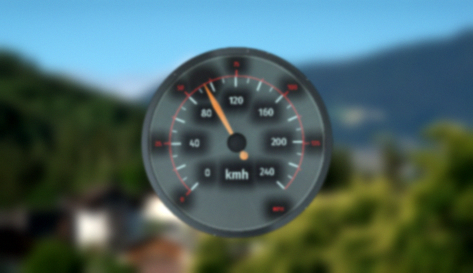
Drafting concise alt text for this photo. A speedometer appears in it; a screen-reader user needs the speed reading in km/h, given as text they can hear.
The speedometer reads 95 km/h
